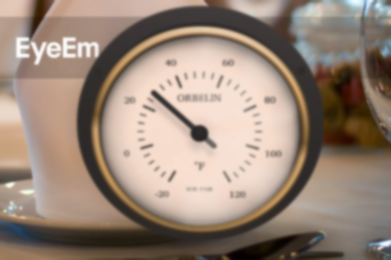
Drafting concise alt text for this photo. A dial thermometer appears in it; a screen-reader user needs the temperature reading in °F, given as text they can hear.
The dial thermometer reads 28 °F
